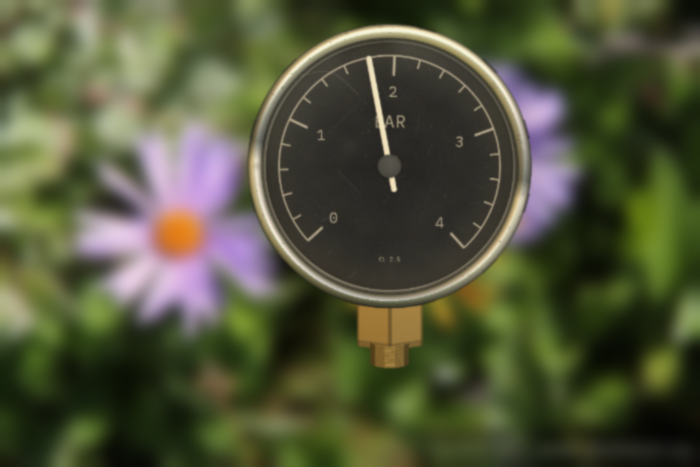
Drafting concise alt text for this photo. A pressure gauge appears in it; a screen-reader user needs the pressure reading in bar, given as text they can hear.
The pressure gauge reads 1.8 bar
